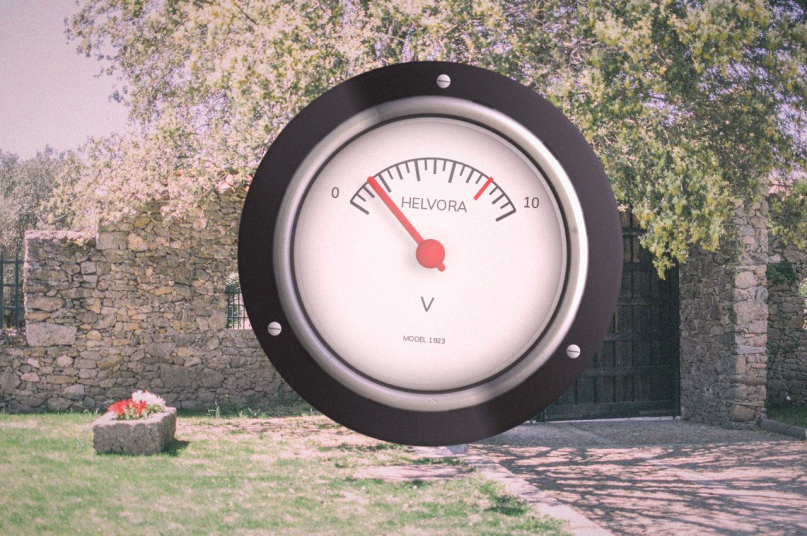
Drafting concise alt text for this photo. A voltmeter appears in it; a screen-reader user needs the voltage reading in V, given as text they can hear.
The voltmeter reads 1.5 V
